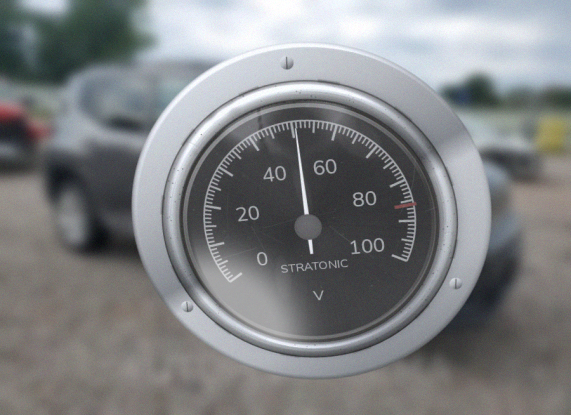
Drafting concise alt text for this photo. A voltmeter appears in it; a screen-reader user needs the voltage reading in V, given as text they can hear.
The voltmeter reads 51 V
